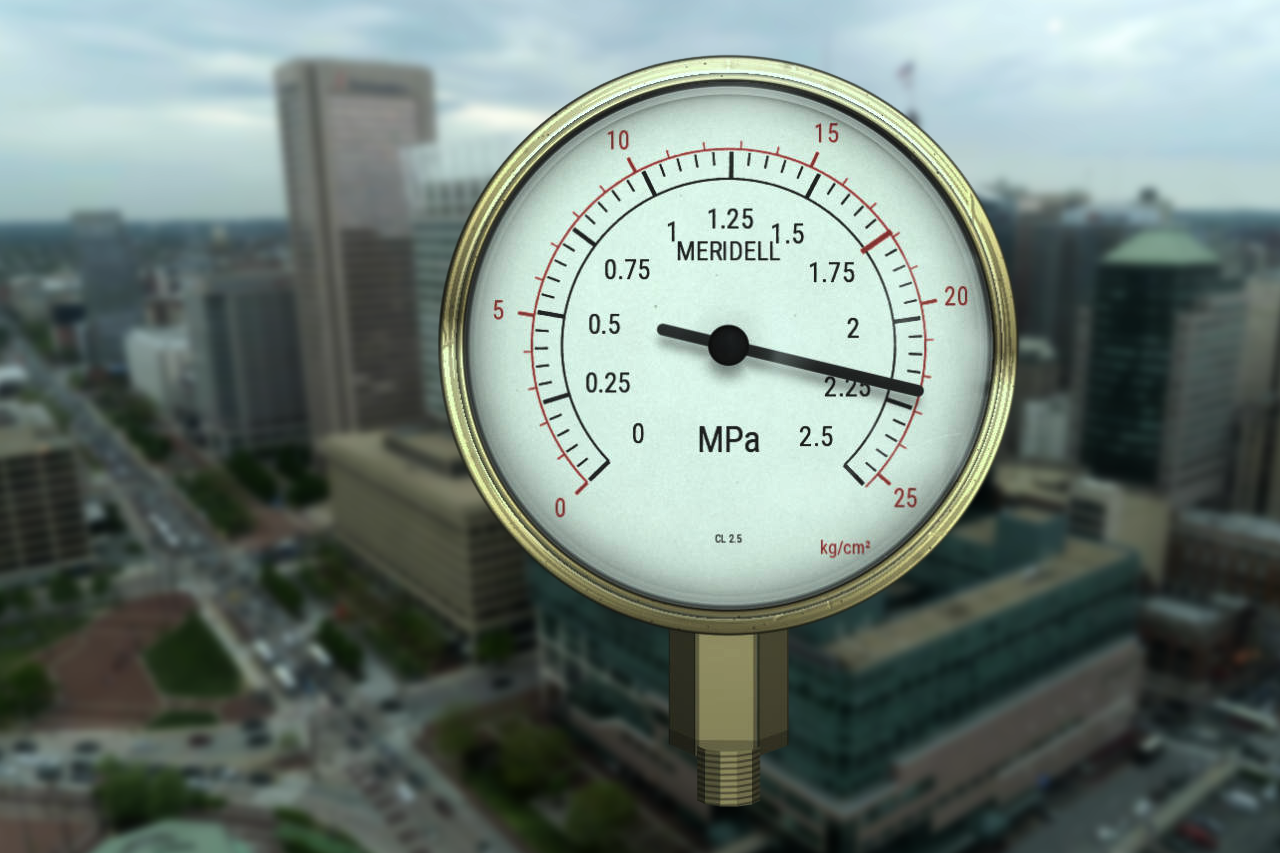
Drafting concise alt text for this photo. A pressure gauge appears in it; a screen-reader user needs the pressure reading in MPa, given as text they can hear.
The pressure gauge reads 2.2 MPa
